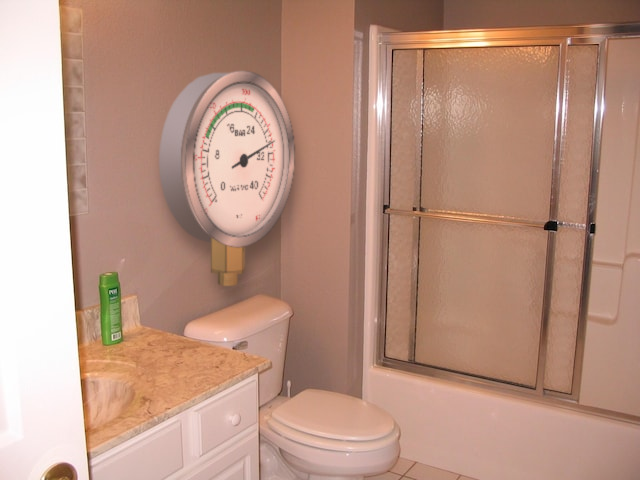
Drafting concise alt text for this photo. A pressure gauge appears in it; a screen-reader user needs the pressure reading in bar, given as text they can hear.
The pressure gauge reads 30 bar
